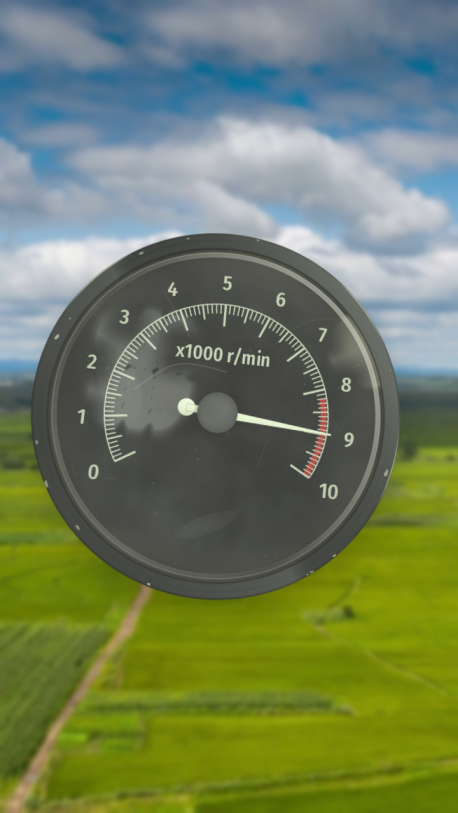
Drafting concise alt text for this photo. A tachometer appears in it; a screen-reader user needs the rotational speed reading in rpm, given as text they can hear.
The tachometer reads 9000 rpm
